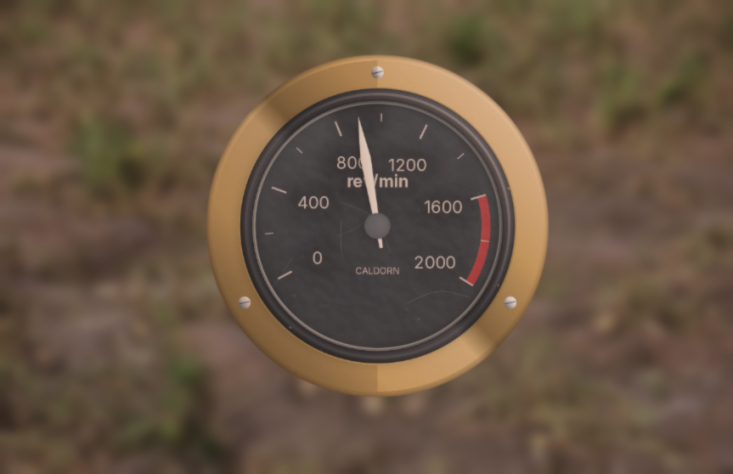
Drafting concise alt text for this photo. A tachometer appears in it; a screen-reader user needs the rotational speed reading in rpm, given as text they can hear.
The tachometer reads 900 rpm
